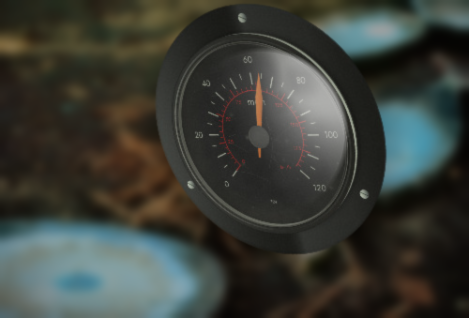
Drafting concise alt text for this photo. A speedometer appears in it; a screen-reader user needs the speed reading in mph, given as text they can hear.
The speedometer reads 65 mph
